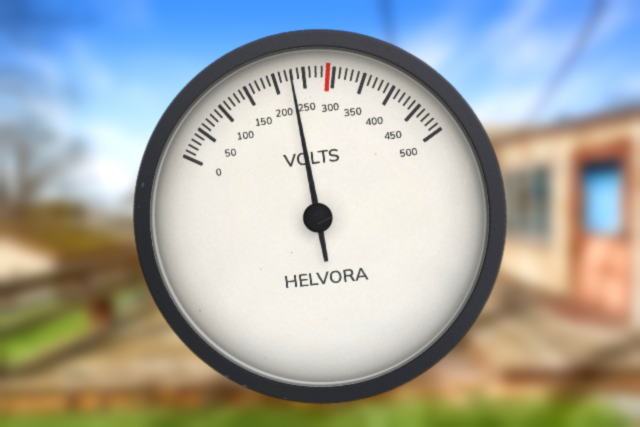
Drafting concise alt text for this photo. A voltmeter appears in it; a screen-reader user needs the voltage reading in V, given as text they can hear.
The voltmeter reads 230 V
